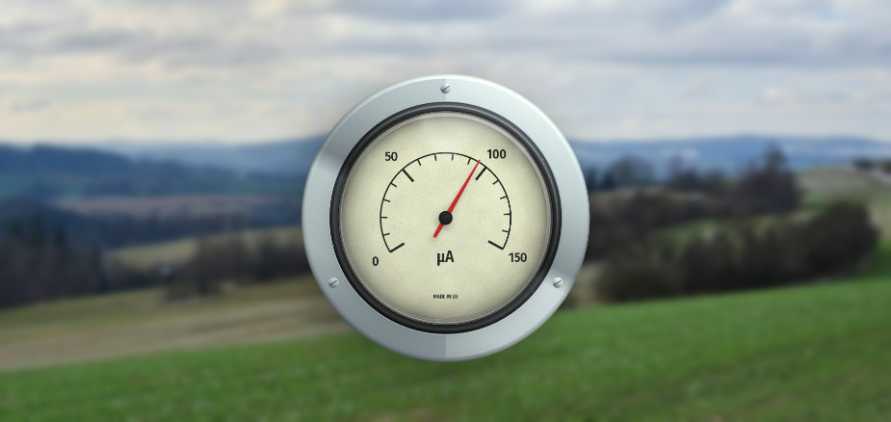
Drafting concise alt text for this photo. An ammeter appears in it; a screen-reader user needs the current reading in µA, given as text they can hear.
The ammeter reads 95 µA
